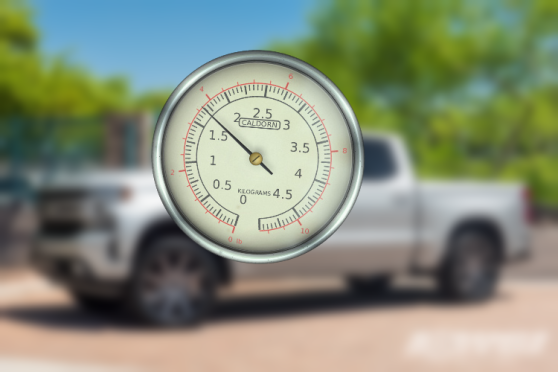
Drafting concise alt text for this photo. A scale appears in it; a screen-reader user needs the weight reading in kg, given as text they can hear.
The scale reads 1.7 kg
